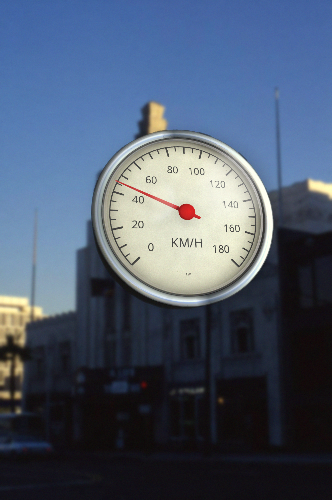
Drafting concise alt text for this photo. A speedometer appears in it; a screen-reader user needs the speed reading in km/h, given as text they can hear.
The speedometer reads 45 km/h
